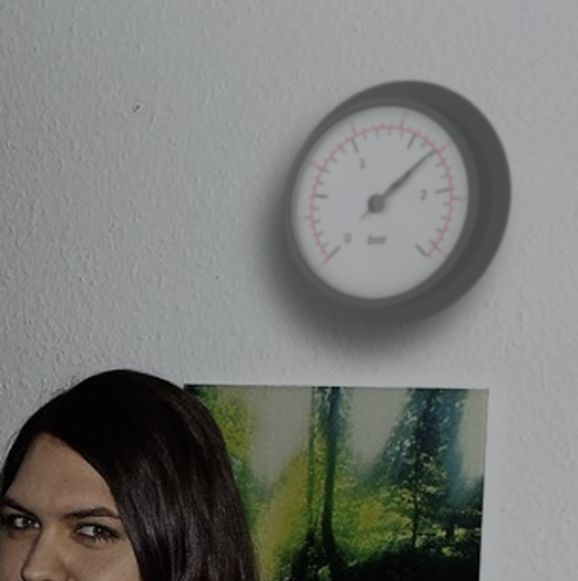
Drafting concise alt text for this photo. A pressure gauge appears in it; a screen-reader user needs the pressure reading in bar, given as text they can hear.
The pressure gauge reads 1.7 bar
